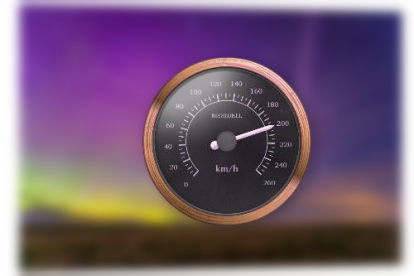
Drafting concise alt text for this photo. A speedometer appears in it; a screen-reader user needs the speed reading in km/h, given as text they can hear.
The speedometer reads 200 km/h
